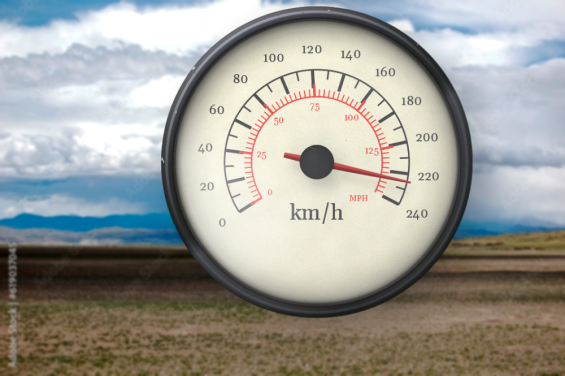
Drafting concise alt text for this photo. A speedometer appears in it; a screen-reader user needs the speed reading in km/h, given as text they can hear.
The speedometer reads 225 km/h
